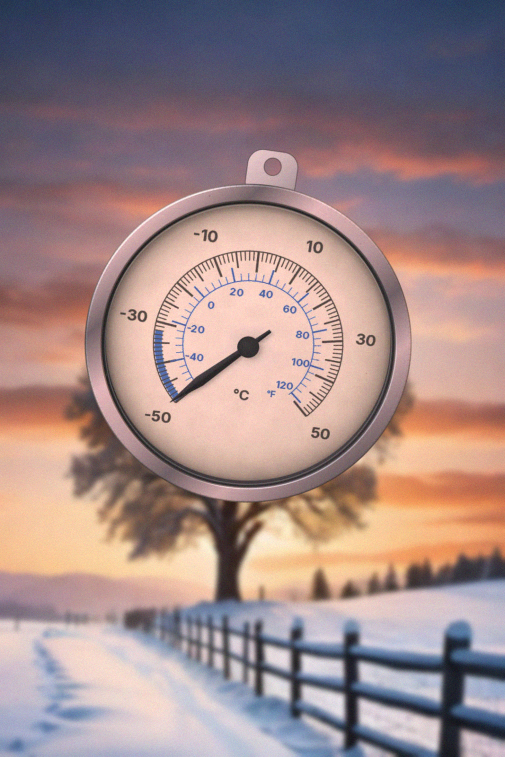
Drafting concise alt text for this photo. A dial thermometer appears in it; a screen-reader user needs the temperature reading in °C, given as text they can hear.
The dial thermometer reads -49 °C
